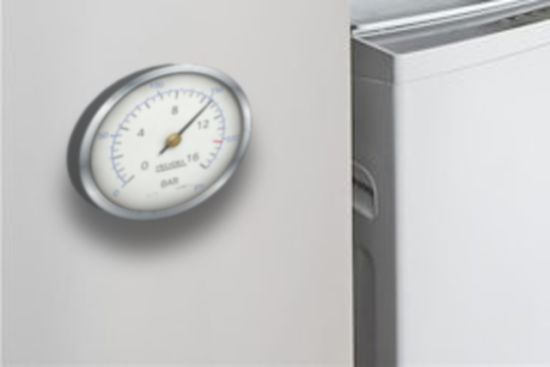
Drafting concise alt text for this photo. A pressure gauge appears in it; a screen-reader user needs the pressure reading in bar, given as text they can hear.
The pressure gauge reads 10.5 bar
